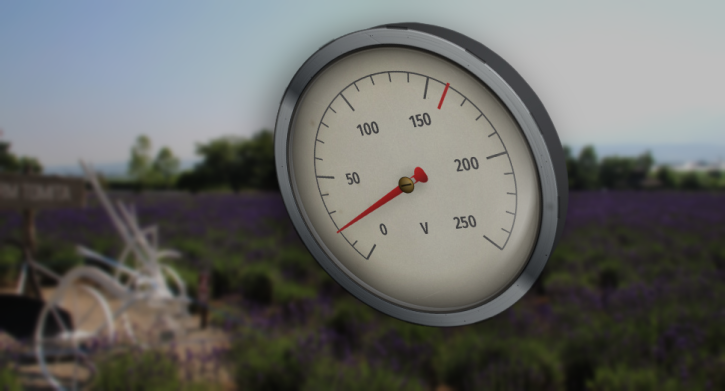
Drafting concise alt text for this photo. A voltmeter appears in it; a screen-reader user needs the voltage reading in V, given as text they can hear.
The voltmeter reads 20 V
